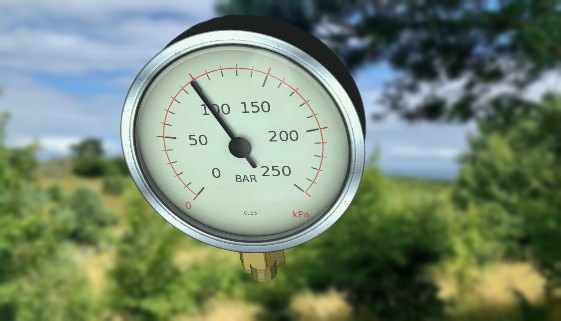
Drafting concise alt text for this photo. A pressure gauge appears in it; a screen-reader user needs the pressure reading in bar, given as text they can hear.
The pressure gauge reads 100 bar
